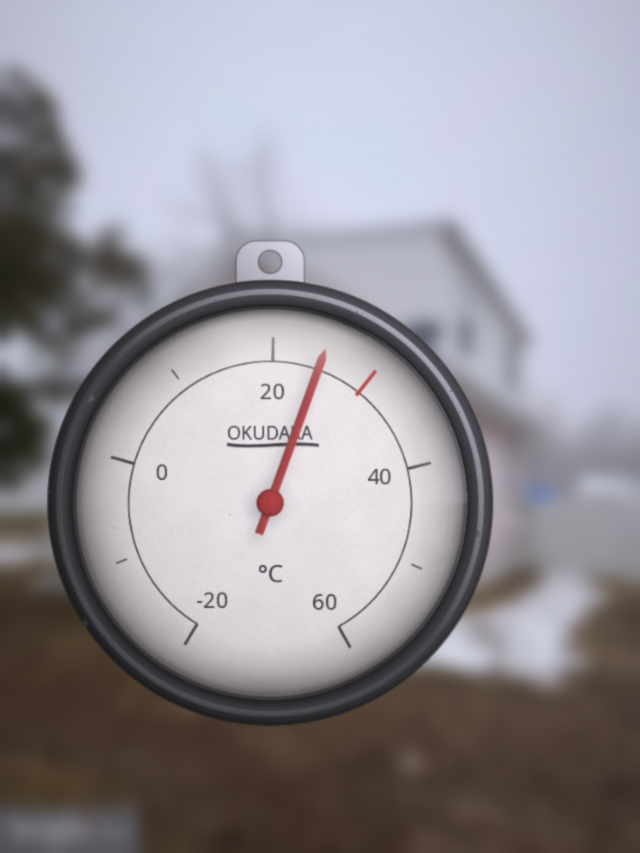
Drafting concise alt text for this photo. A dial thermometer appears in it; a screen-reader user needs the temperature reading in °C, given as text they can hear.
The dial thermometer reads 25 °C
